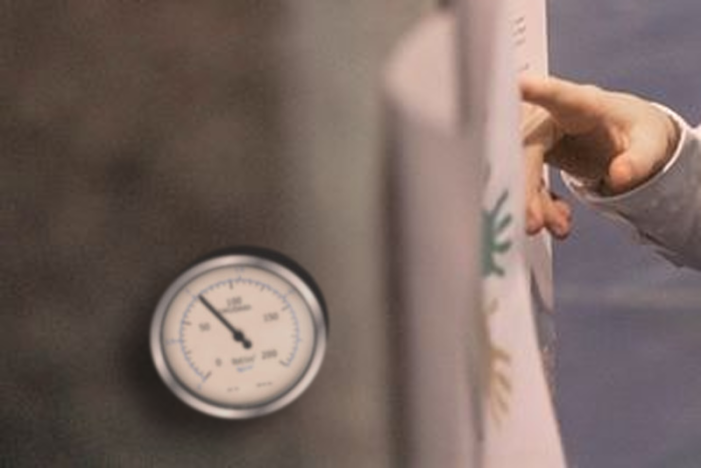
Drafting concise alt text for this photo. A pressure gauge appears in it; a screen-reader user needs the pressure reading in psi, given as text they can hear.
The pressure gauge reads 75 psi
